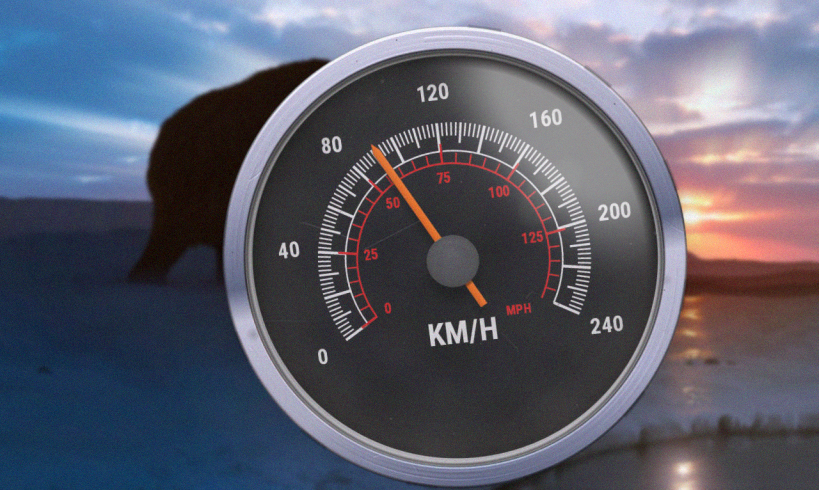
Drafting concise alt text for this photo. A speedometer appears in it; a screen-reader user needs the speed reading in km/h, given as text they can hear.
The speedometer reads 92 km/h
